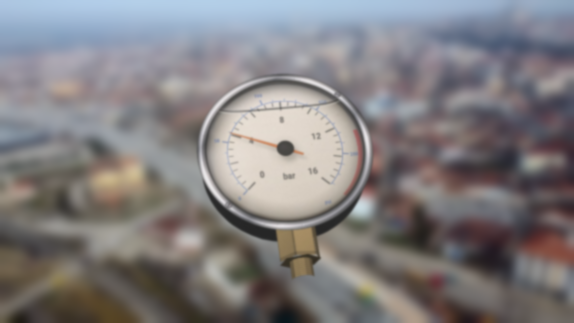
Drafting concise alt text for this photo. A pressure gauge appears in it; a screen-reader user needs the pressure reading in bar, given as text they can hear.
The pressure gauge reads 4 bar
